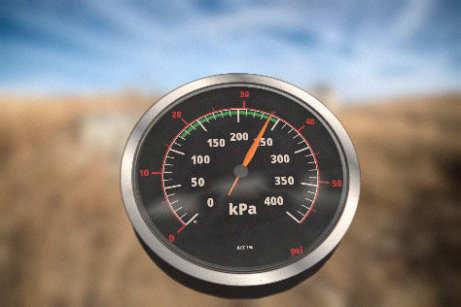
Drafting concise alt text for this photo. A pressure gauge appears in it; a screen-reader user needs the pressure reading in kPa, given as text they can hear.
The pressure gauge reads 240 kPa
